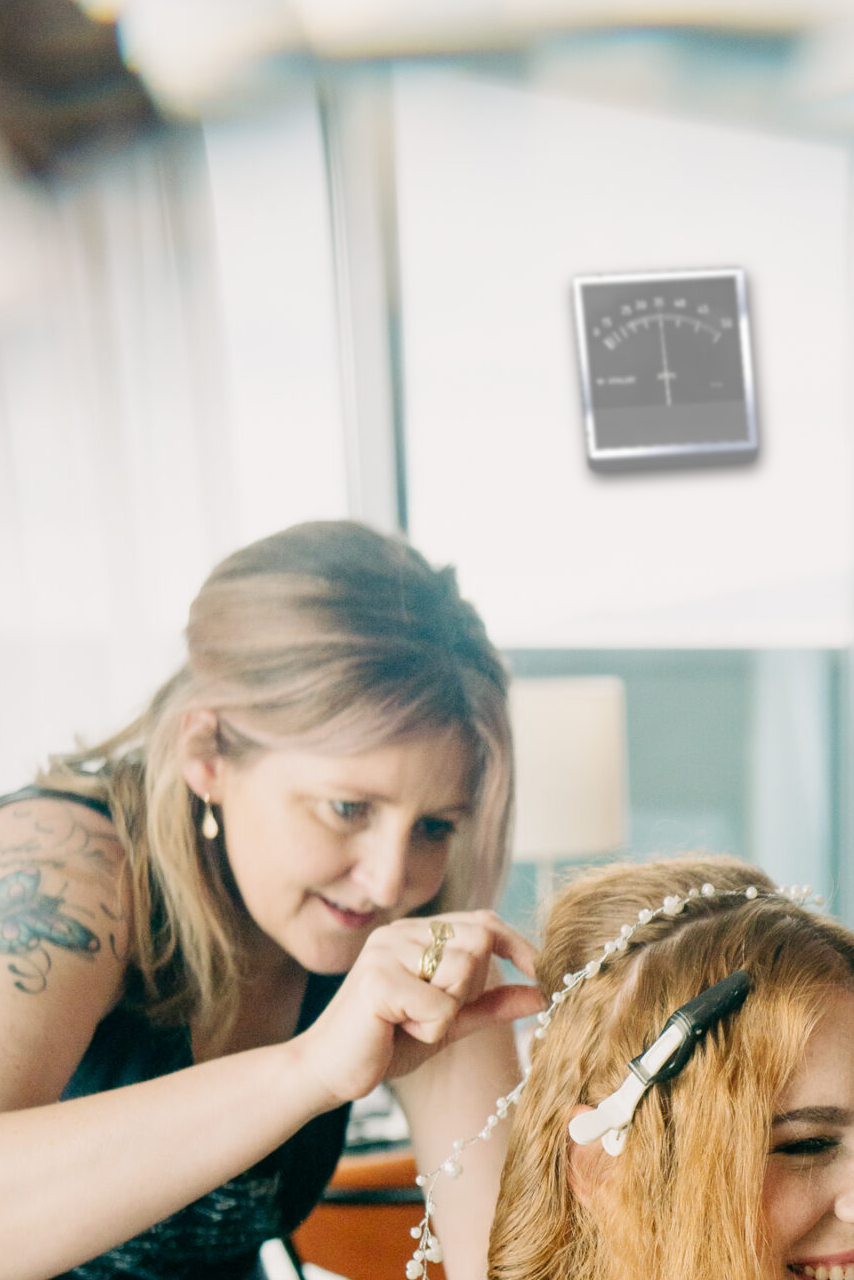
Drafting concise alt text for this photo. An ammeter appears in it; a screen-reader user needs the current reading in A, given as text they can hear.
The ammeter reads 35 A
